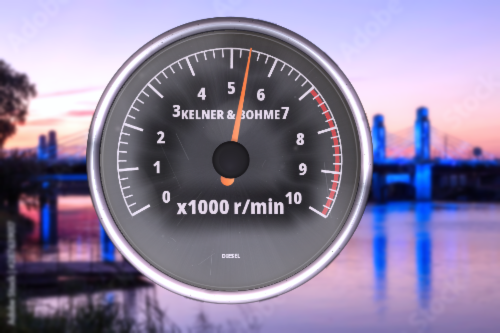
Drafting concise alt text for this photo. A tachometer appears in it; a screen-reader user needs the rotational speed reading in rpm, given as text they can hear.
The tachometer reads 5400 rpm
